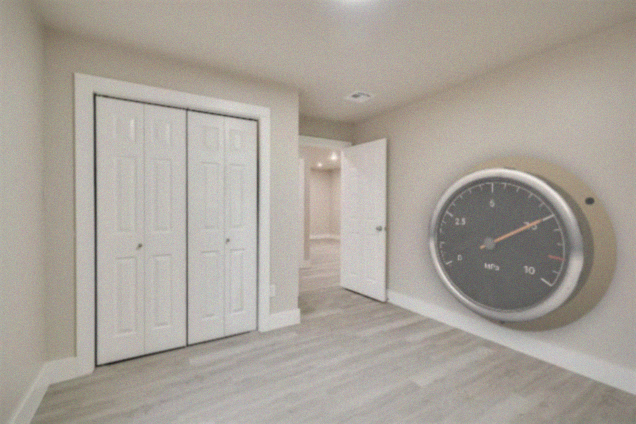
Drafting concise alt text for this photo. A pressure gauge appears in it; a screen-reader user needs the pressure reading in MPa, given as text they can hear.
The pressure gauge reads 7.5 MPa
